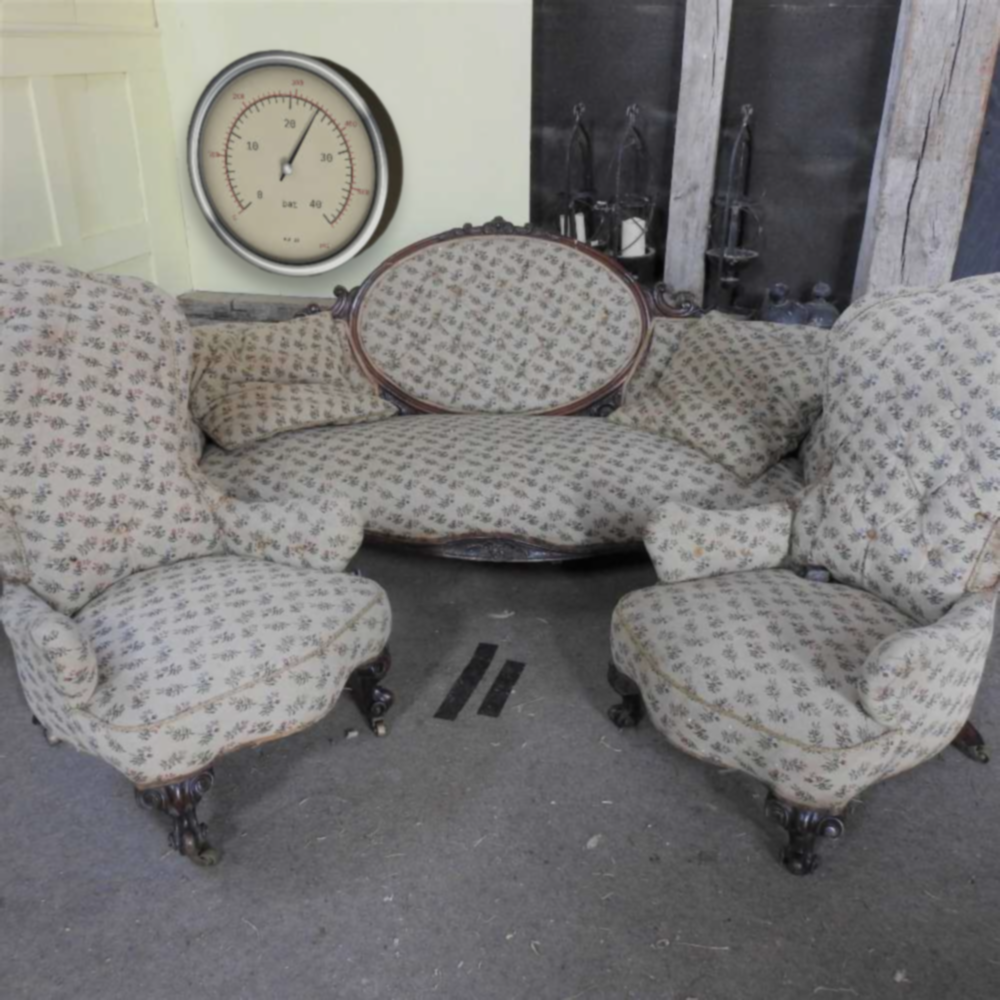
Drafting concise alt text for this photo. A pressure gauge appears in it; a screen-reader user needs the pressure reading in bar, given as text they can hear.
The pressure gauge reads 24 bar
